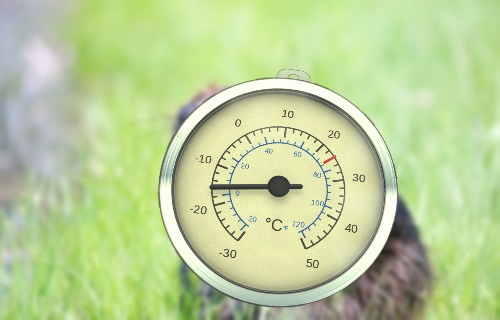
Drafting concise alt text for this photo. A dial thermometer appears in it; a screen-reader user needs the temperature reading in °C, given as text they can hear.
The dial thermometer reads -16 °C
